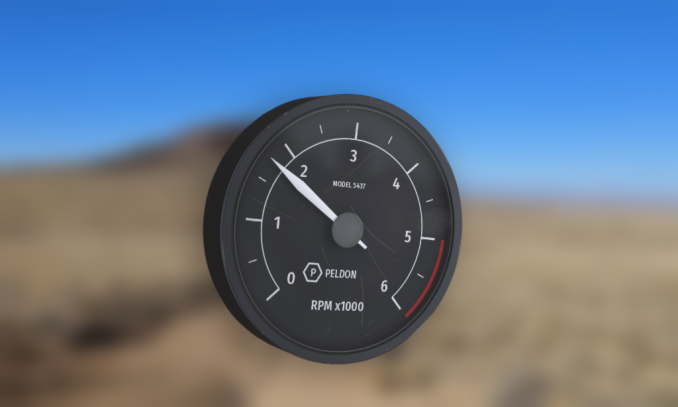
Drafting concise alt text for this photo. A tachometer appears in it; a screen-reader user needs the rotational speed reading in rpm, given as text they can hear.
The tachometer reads 1750 rpm
